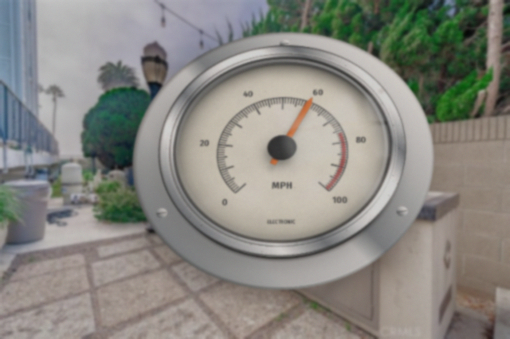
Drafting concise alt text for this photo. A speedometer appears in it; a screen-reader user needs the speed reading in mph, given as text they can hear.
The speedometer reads 60 mph
